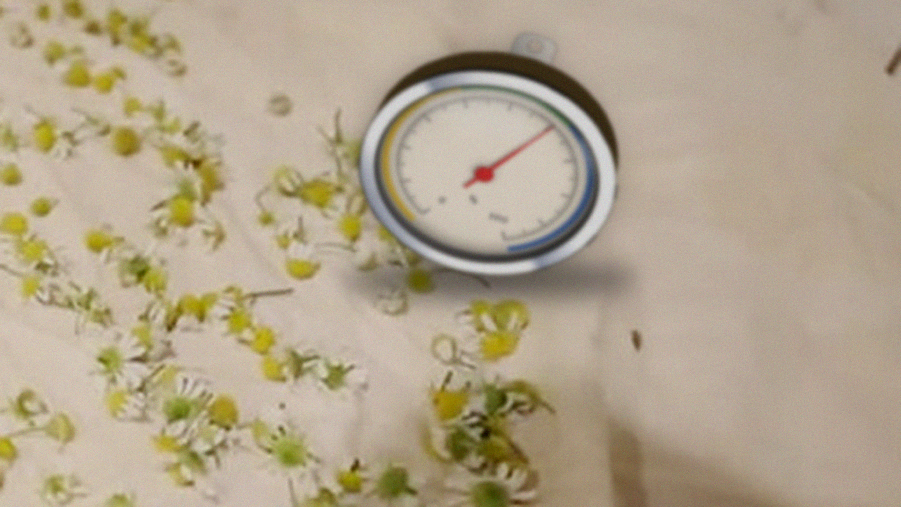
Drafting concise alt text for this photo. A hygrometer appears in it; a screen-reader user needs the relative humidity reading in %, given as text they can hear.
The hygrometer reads 60 %
